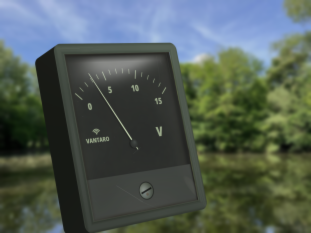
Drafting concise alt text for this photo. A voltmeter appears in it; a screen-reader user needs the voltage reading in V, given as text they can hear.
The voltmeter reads 3 V
